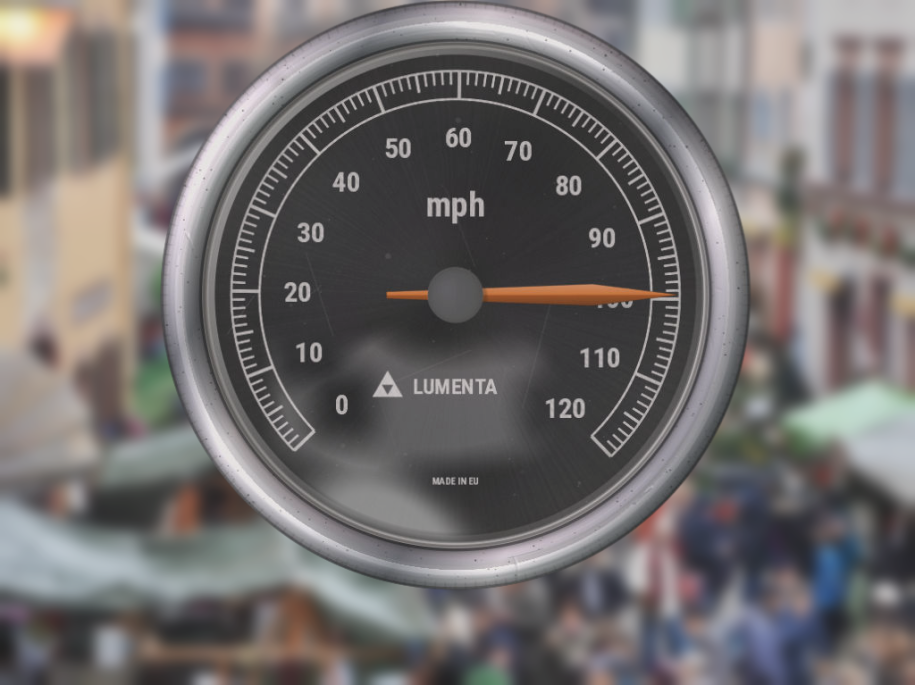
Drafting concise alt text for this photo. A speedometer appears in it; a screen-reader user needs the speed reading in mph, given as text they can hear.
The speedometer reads 99.5 mph
